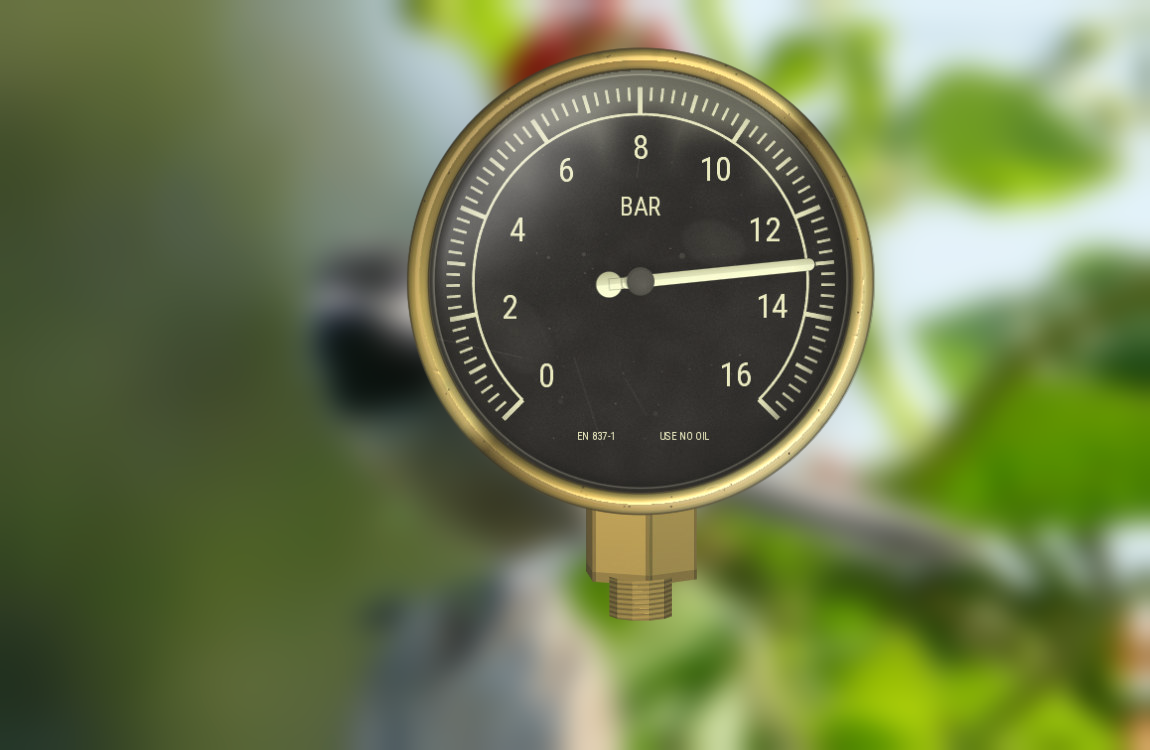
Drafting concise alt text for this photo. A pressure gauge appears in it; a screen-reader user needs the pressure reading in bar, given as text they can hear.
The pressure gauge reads 13 bar
